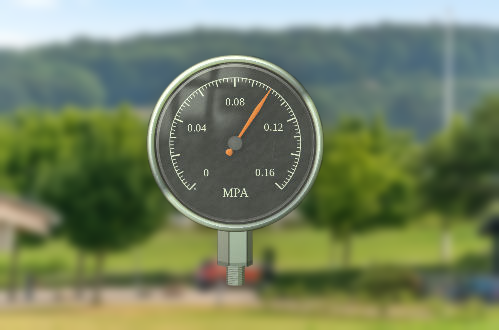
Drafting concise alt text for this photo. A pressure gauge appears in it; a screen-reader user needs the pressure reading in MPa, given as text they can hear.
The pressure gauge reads 0.1 MPa
